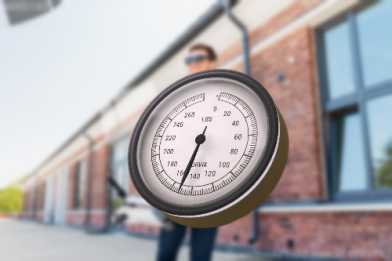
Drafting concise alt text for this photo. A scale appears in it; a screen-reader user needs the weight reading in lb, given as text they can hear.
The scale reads 150 lb
